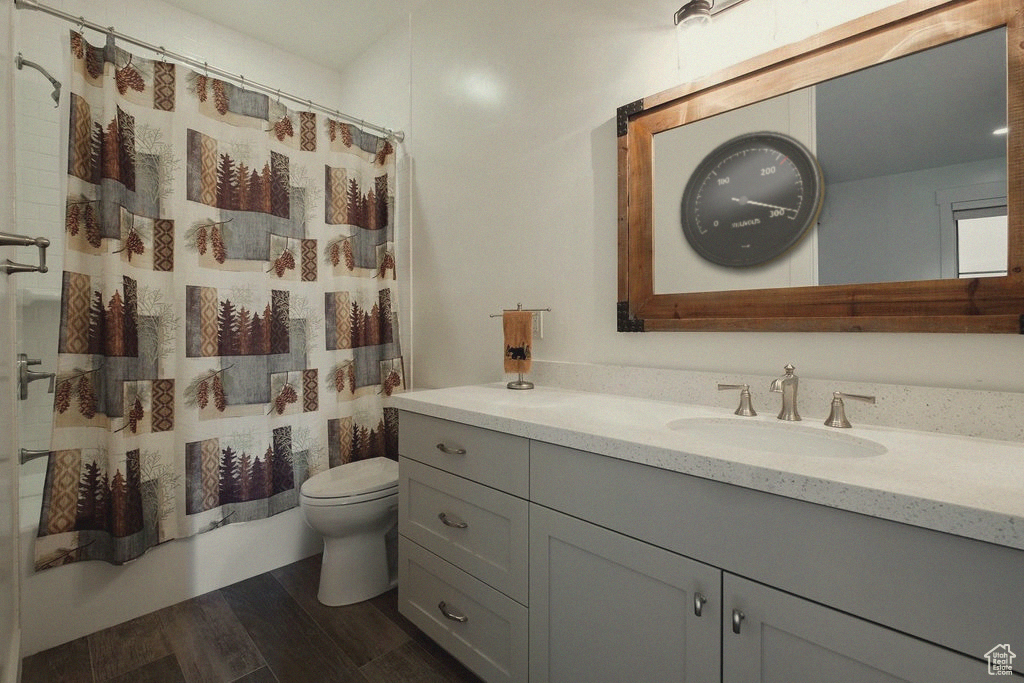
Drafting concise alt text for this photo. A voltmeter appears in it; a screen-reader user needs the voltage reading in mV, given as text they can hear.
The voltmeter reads 290 mV
